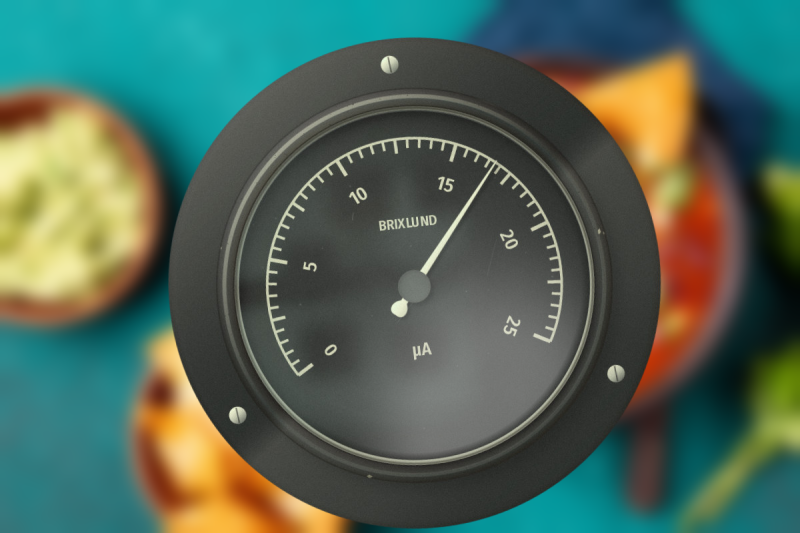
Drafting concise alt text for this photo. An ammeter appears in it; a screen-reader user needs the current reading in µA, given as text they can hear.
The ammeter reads 16.75 µA
